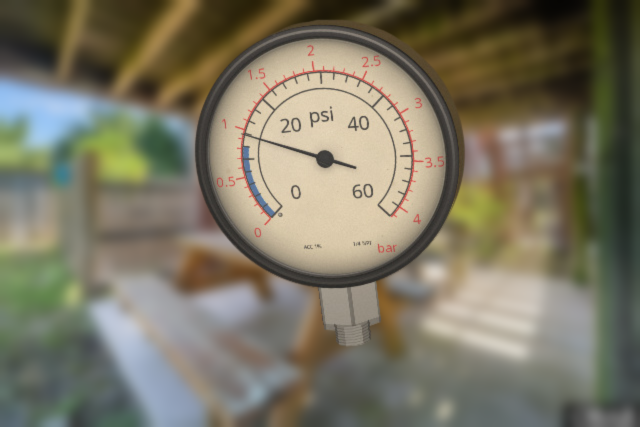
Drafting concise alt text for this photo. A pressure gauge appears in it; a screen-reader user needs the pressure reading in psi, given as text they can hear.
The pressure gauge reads 14 psi
